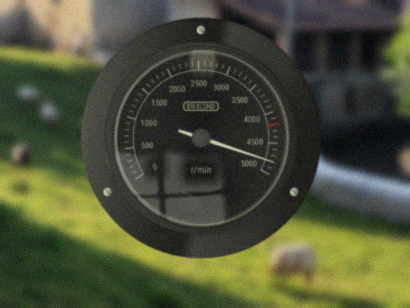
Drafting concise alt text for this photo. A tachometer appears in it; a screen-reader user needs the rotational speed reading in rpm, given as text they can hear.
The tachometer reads 4800 rpm
